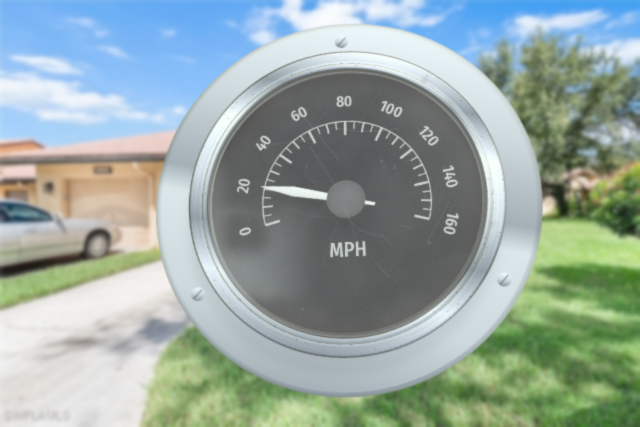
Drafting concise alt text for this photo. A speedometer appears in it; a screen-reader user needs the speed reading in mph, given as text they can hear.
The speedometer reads 20 mph
